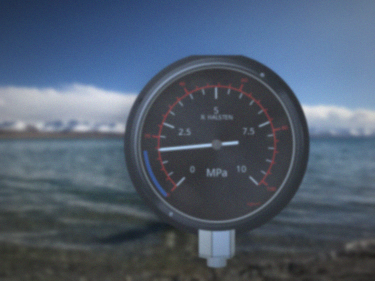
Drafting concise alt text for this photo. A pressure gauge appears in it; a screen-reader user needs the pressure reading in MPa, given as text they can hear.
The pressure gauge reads 1.5 MPa
